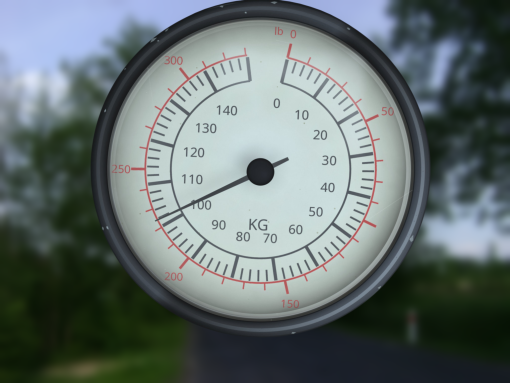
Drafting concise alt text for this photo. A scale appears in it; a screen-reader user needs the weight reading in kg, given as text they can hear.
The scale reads 102 kg
